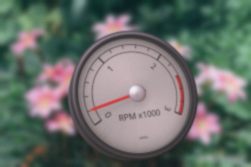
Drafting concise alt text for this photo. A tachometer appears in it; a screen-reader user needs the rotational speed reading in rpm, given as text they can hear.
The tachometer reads 200 rpm
